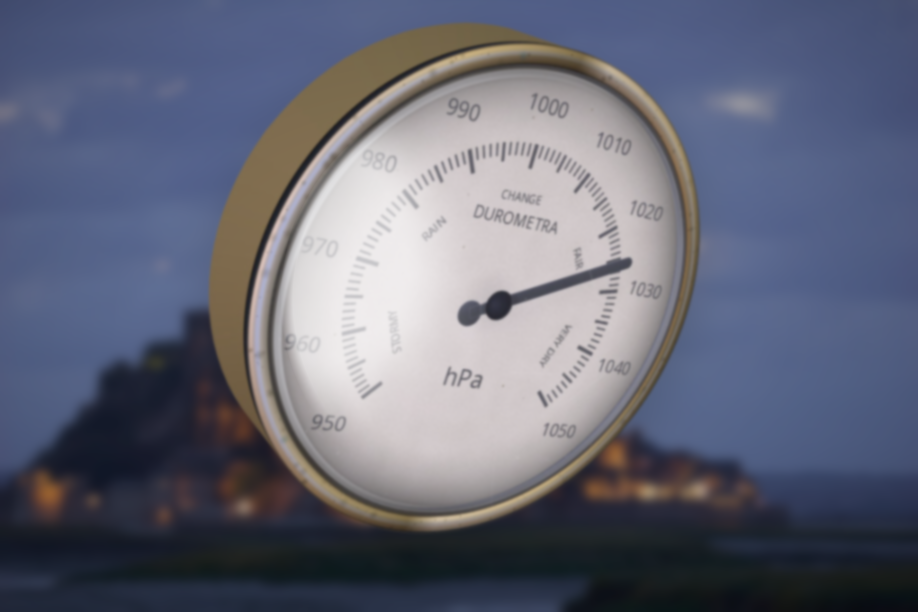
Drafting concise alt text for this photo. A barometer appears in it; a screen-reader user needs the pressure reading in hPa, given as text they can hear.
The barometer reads 1025 hPa
